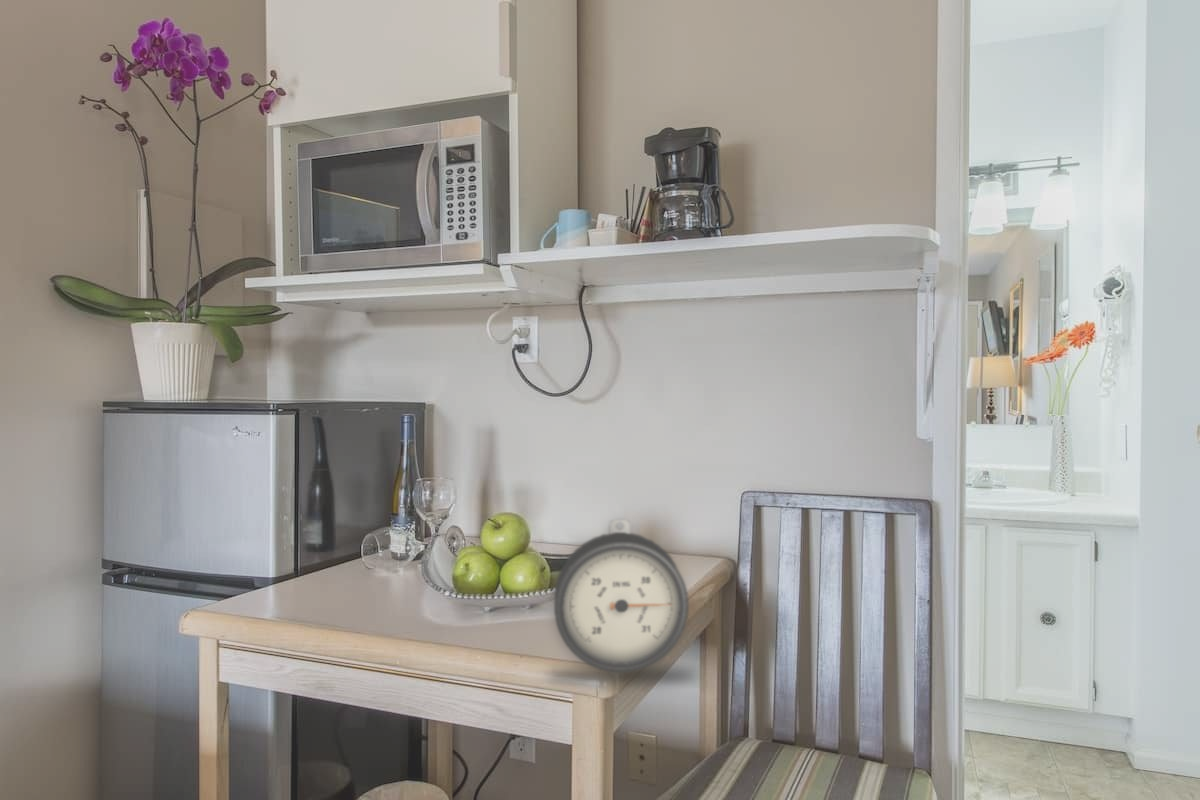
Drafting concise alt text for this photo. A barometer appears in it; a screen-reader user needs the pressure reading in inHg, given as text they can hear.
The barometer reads 30.5 inHg
